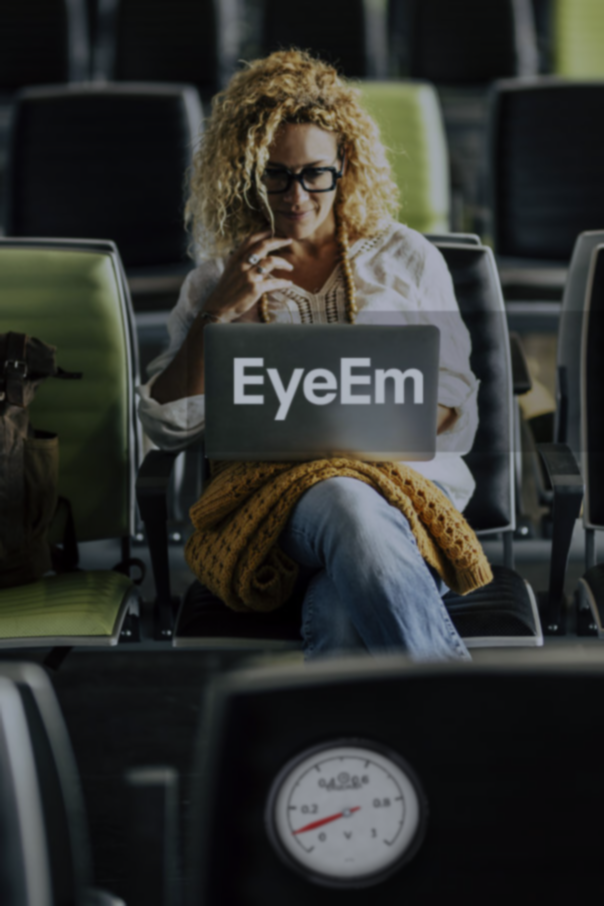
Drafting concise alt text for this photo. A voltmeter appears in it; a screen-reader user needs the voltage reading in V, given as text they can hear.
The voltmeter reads 0.1 V
